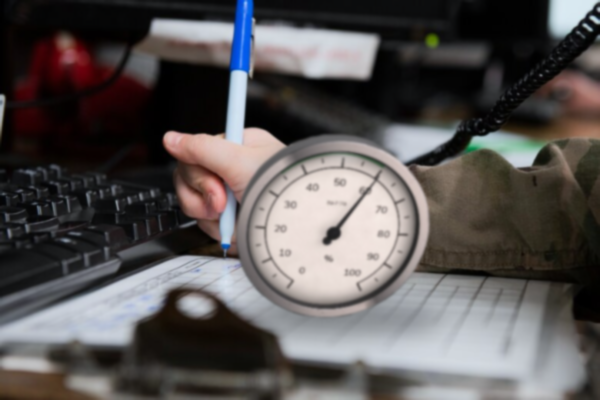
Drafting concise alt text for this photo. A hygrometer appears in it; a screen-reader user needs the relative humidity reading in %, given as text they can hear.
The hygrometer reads 60 %
